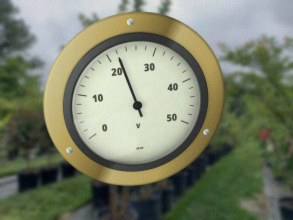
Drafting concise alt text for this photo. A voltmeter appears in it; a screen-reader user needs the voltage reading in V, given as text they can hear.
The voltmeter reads 22 V
